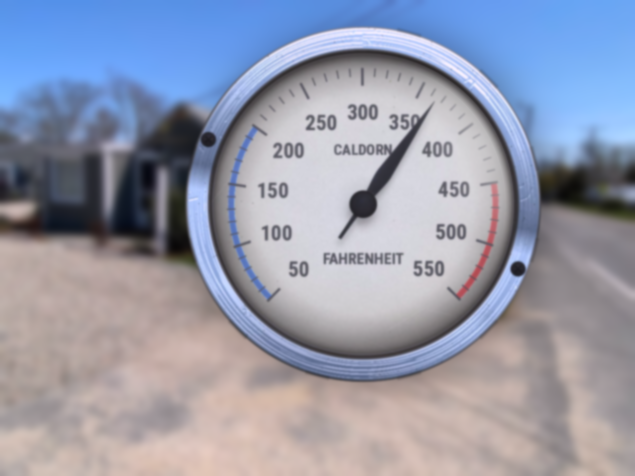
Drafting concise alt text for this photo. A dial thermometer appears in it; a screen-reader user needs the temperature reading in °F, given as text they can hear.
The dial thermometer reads 365 °F
